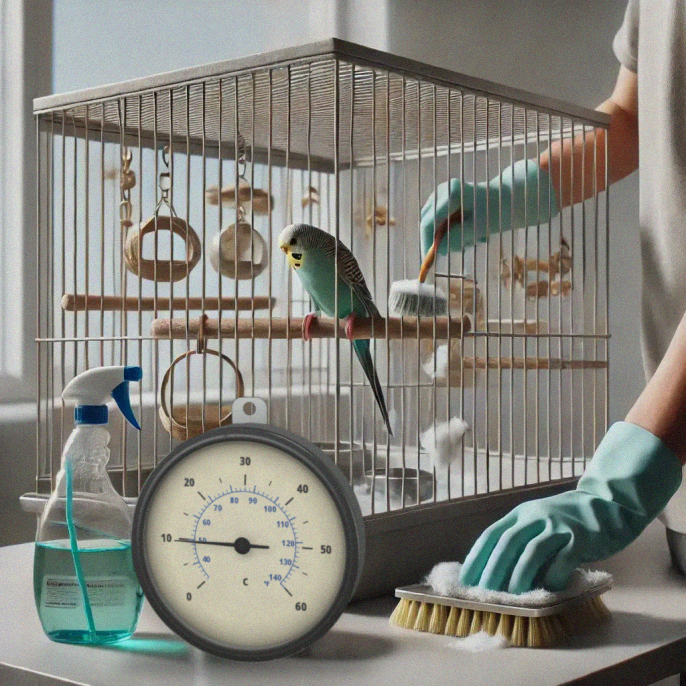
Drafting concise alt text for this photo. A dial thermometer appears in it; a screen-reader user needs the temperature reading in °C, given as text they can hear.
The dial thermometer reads 10 °C
